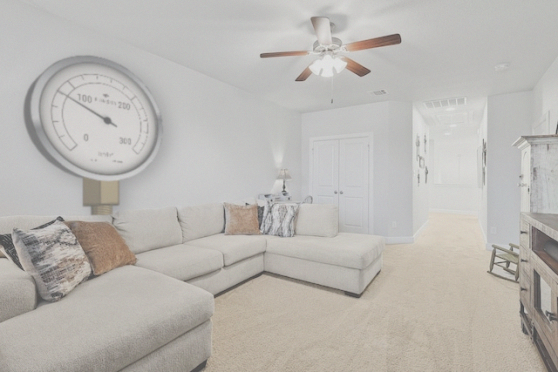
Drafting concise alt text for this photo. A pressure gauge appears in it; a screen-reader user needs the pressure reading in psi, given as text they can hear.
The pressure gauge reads 80 psi
